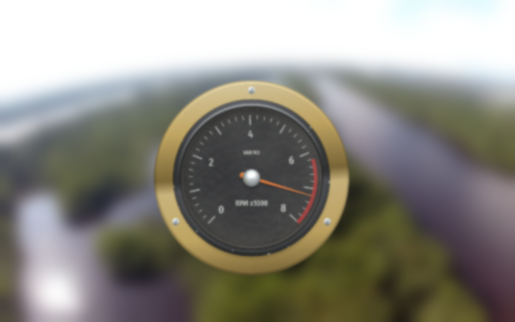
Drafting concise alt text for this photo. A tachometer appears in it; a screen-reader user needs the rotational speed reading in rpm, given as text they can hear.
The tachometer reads 7200 rpm
